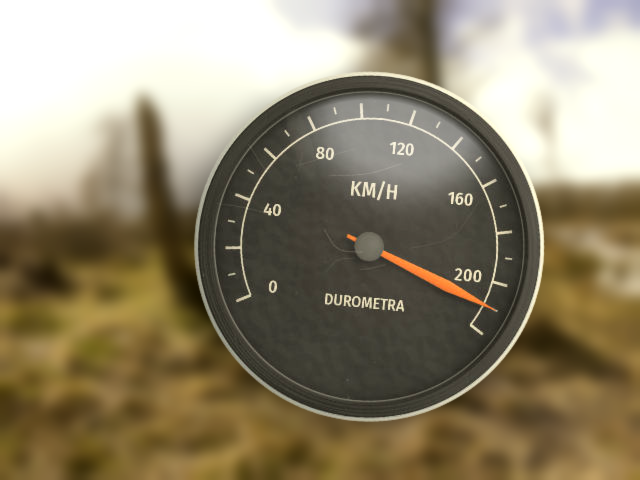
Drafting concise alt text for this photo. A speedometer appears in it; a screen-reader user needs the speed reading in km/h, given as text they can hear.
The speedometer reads 210 km/h
